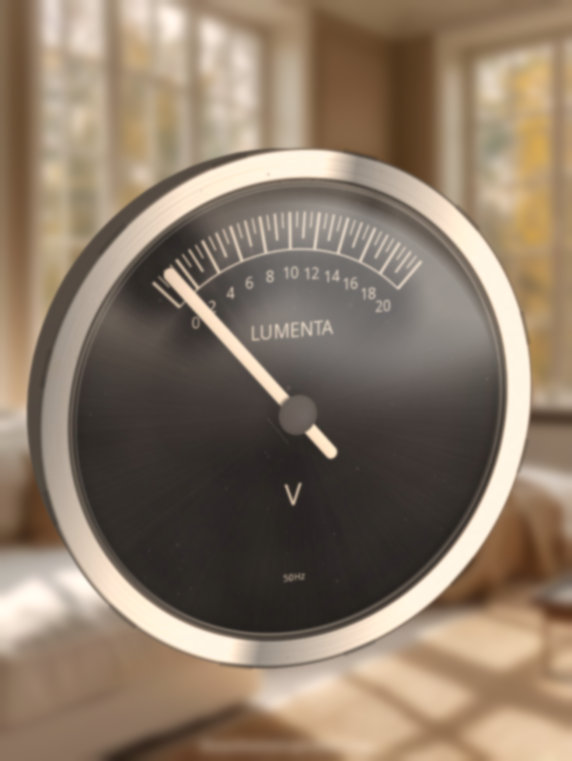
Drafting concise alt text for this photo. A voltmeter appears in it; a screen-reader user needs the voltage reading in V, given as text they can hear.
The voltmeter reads 1 V
